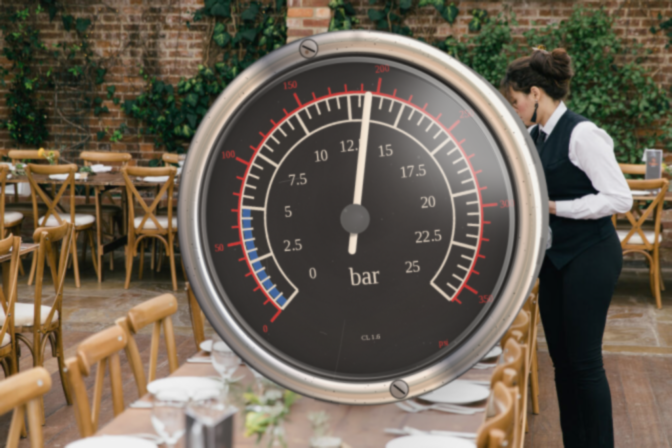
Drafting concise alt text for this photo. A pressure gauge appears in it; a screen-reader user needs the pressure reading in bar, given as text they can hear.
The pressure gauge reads 13.5 bar
